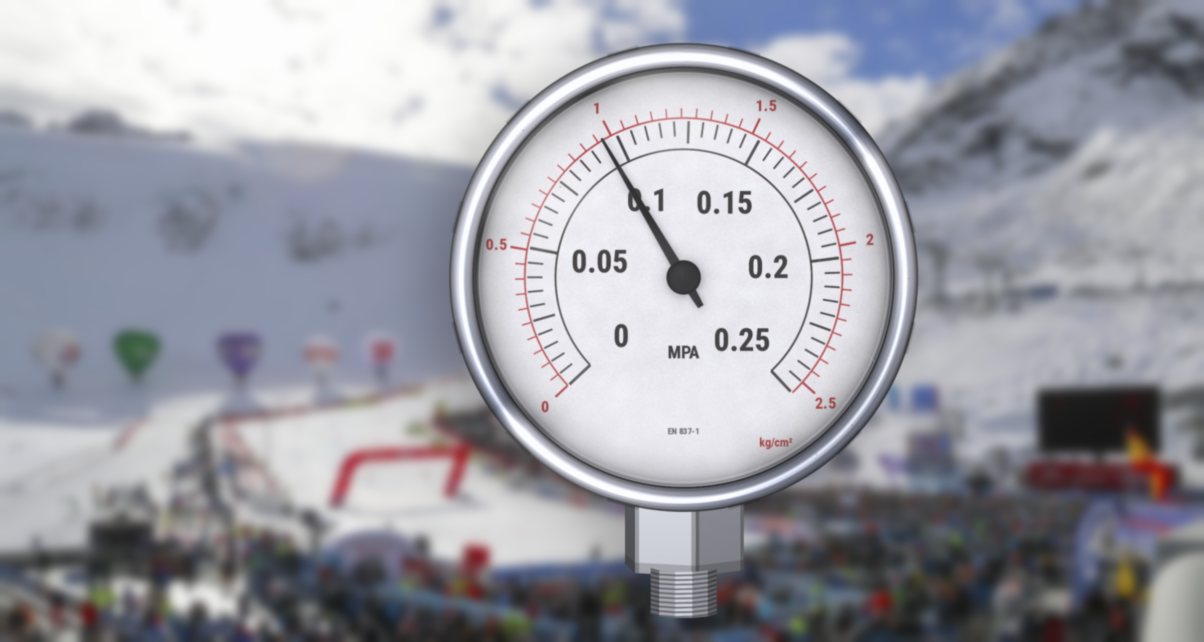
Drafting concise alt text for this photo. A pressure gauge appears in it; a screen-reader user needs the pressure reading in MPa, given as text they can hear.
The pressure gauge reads 0.095 MPa
